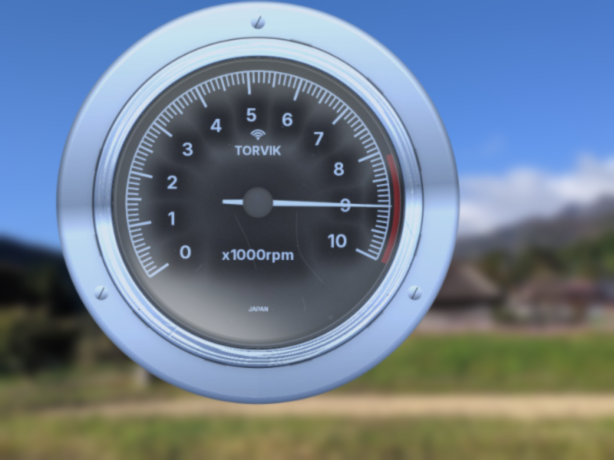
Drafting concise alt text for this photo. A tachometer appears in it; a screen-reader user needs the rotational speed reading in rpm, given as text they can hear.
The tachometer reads 9000 rpm
